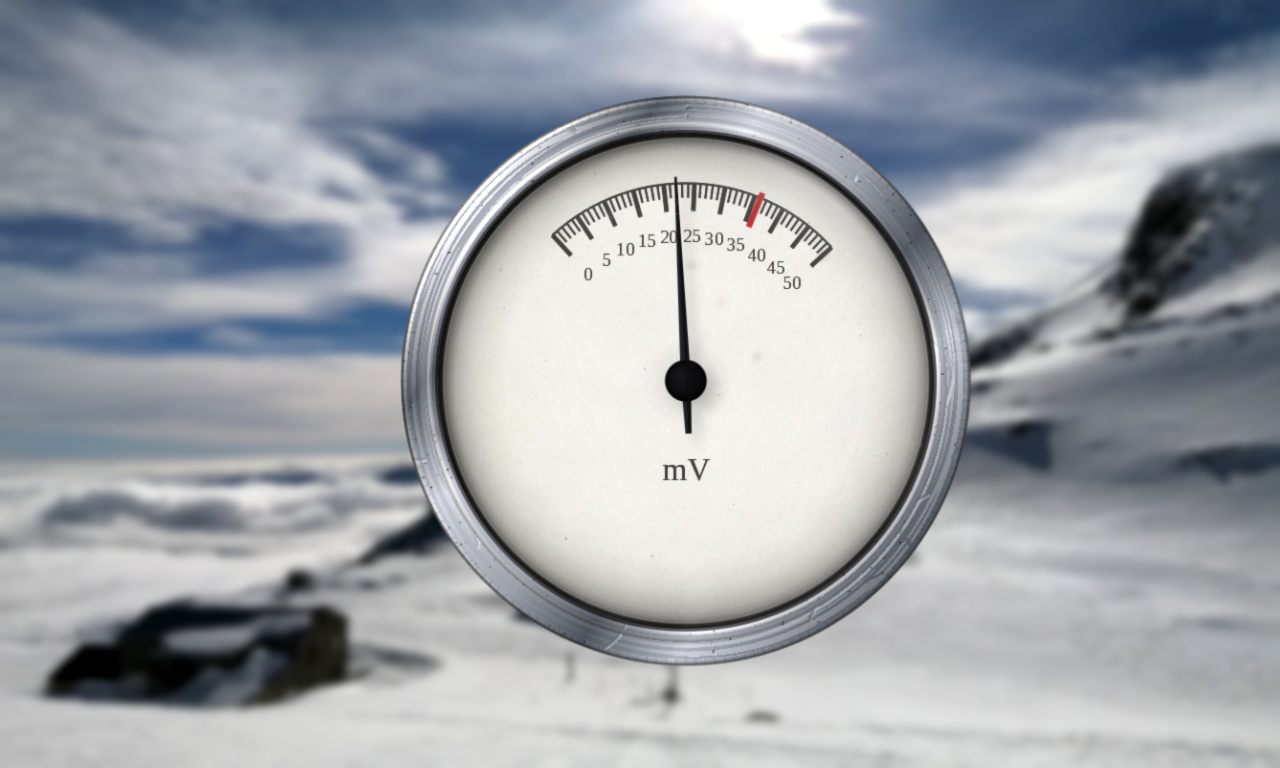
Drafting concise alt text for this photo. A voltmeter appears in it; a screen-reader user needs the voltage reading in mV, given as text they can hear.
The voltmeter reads 22 mV
